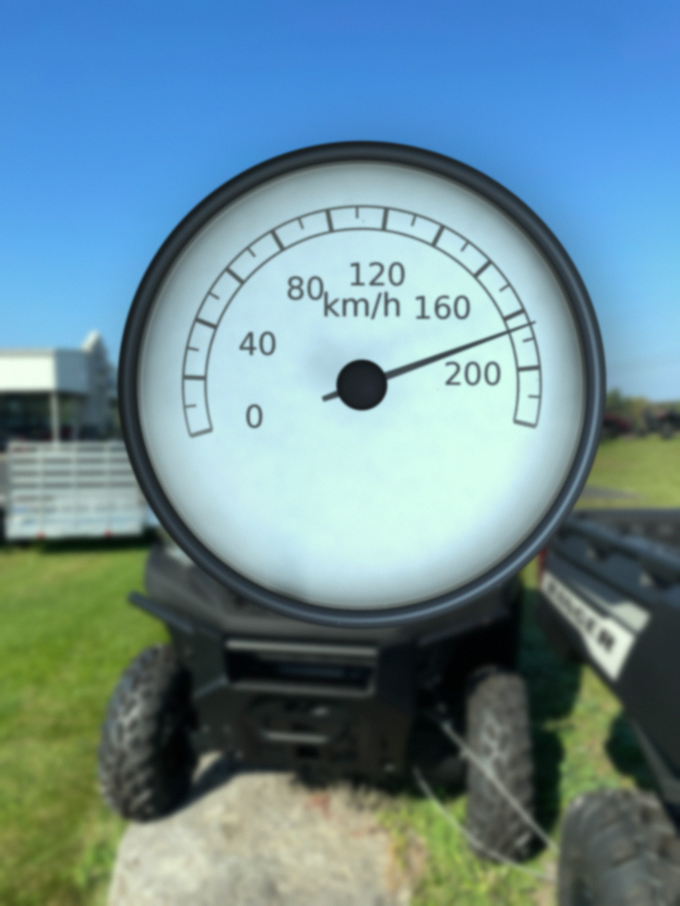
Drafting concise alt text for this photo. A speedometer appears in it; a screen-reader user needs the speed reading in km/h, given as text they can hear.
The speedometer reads 185 km/h
